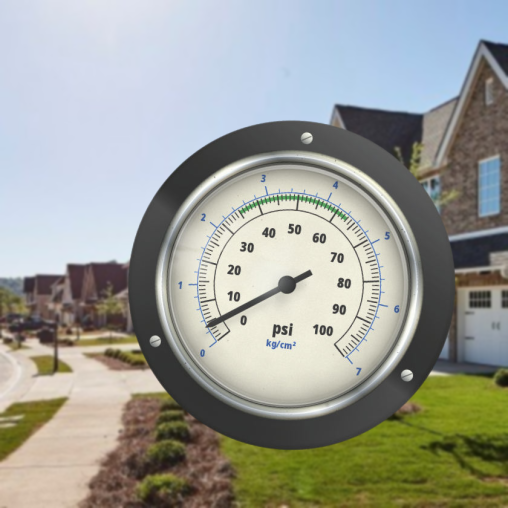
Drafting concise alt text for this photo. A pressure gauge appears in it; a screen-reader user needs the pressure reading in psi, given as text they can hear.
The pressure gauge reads 4 psi
